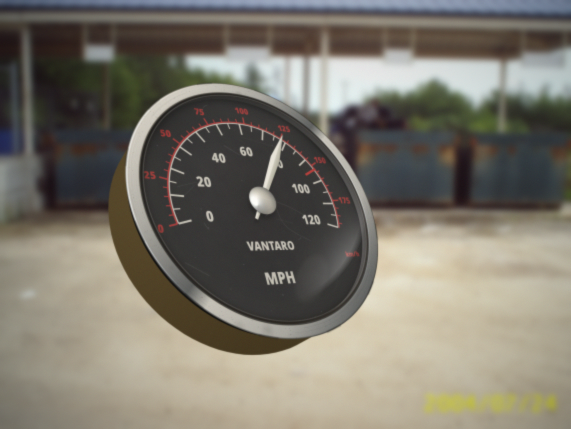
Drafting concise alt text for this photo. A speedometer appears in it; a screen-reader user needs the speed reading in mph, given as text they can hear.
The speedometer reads 77.5 mph
